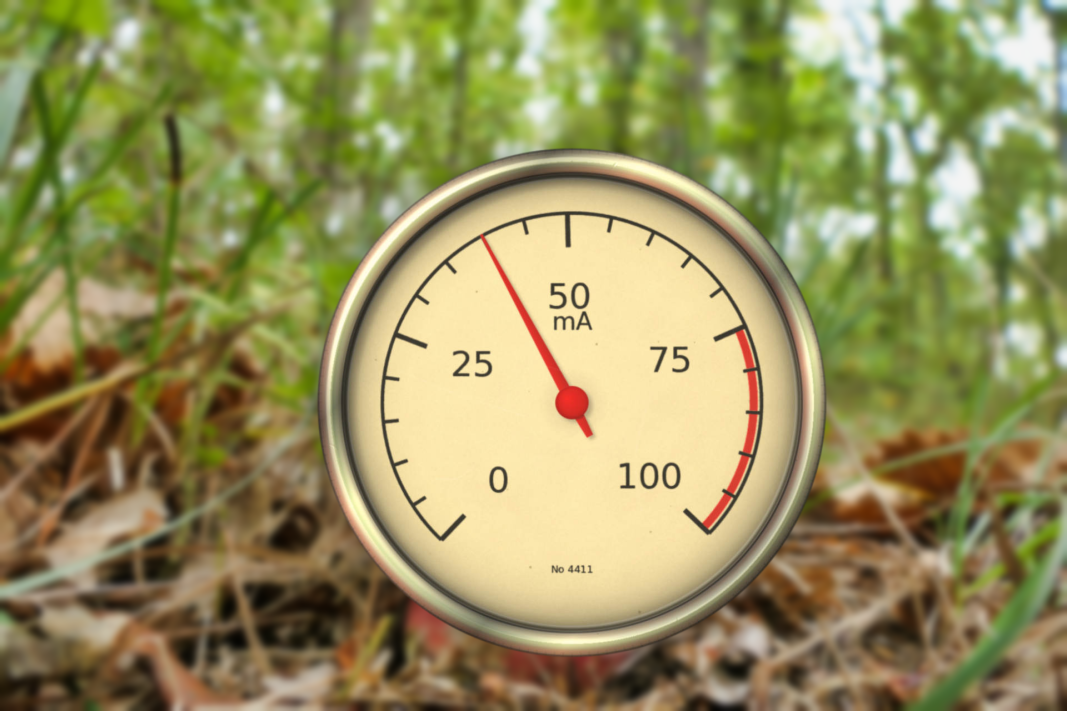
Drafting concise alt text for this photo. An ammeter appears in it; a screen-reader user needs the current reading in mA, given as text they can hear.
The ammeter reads 40 mA
